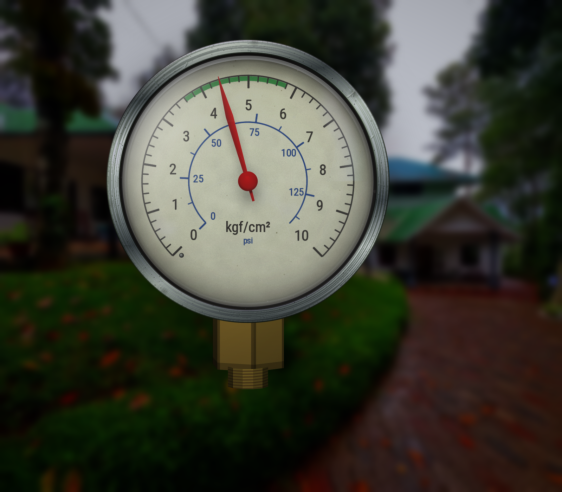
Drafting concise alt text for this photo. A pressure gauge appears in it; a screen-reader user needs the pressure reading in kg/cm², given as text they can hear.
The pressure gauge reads 4.4 kg/cm²
